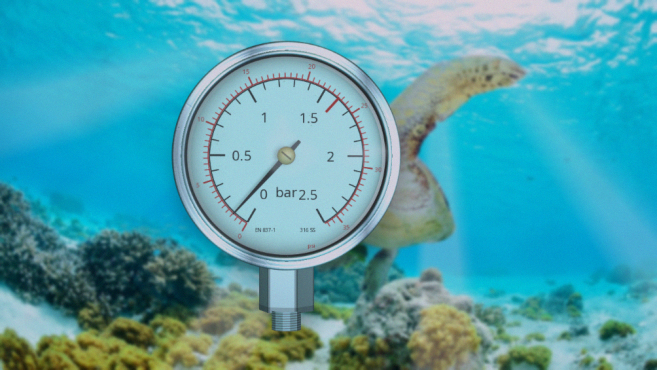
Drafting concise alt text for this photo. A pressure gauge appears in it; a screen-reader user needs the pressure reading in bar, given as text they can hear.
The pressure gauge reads 0.1 bar
